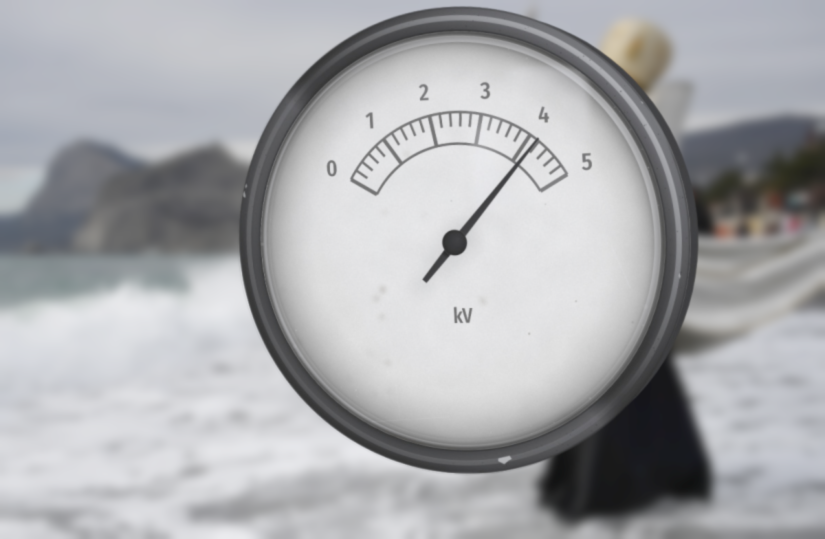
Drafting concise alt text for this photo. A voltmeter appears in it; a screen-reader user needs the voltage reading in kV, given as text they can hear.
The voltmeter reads 4.2 kV
